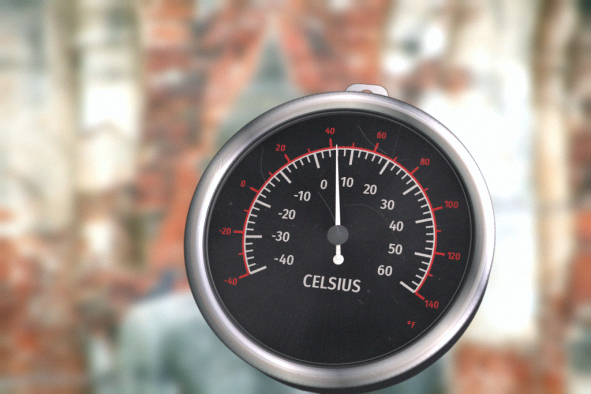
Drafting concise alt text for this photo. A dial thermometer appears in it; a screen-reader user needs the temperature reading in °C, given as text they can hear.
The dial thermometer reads 6 °C
